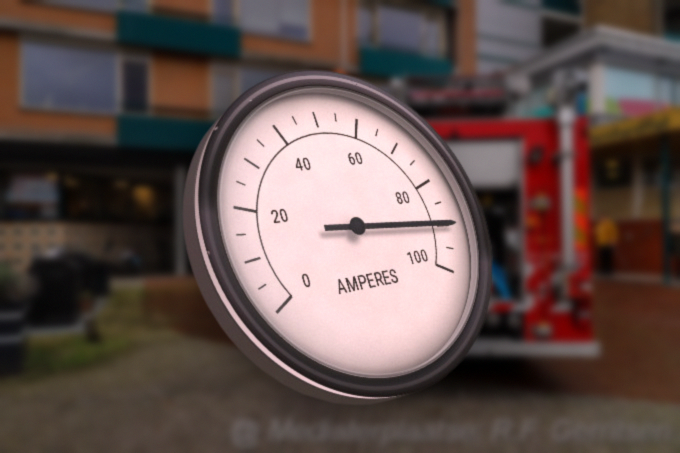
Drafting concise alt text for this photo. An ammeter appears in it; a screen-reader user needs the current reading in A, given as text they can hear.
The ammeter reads 90 A
